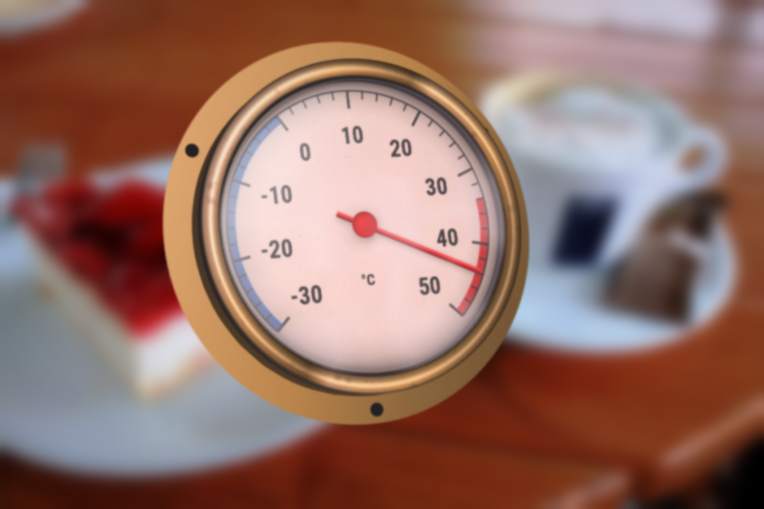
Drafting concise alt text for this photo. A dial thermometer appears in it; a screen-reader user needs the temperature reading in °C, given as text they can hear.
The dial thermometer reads 44 °C
